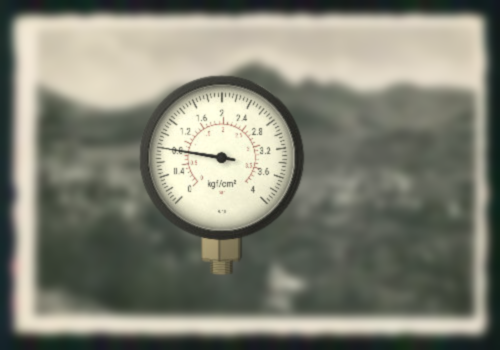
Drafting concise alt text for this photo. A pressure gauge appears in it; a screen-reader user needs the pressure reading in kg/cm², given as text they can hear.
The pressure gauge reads 0.8 kg/cm²
